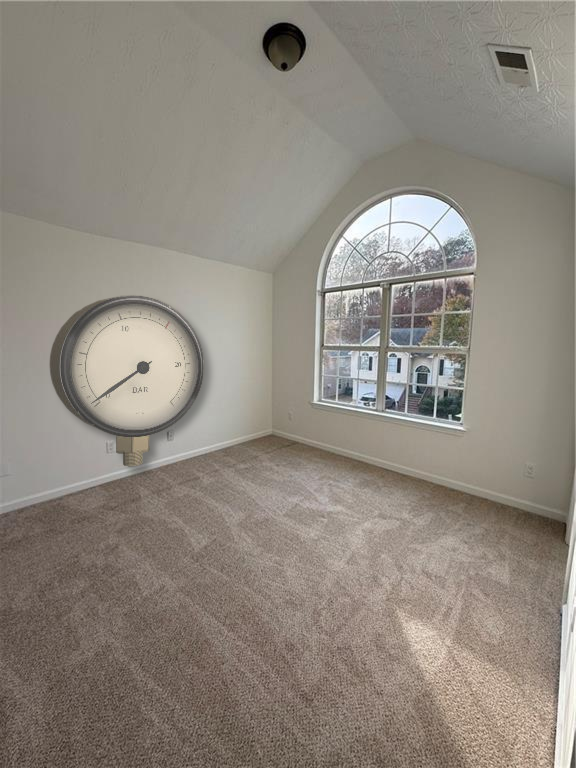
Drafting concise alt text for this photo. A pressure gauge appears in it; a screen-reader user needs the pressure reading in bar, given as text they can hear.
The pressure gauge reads 0.5 bar
